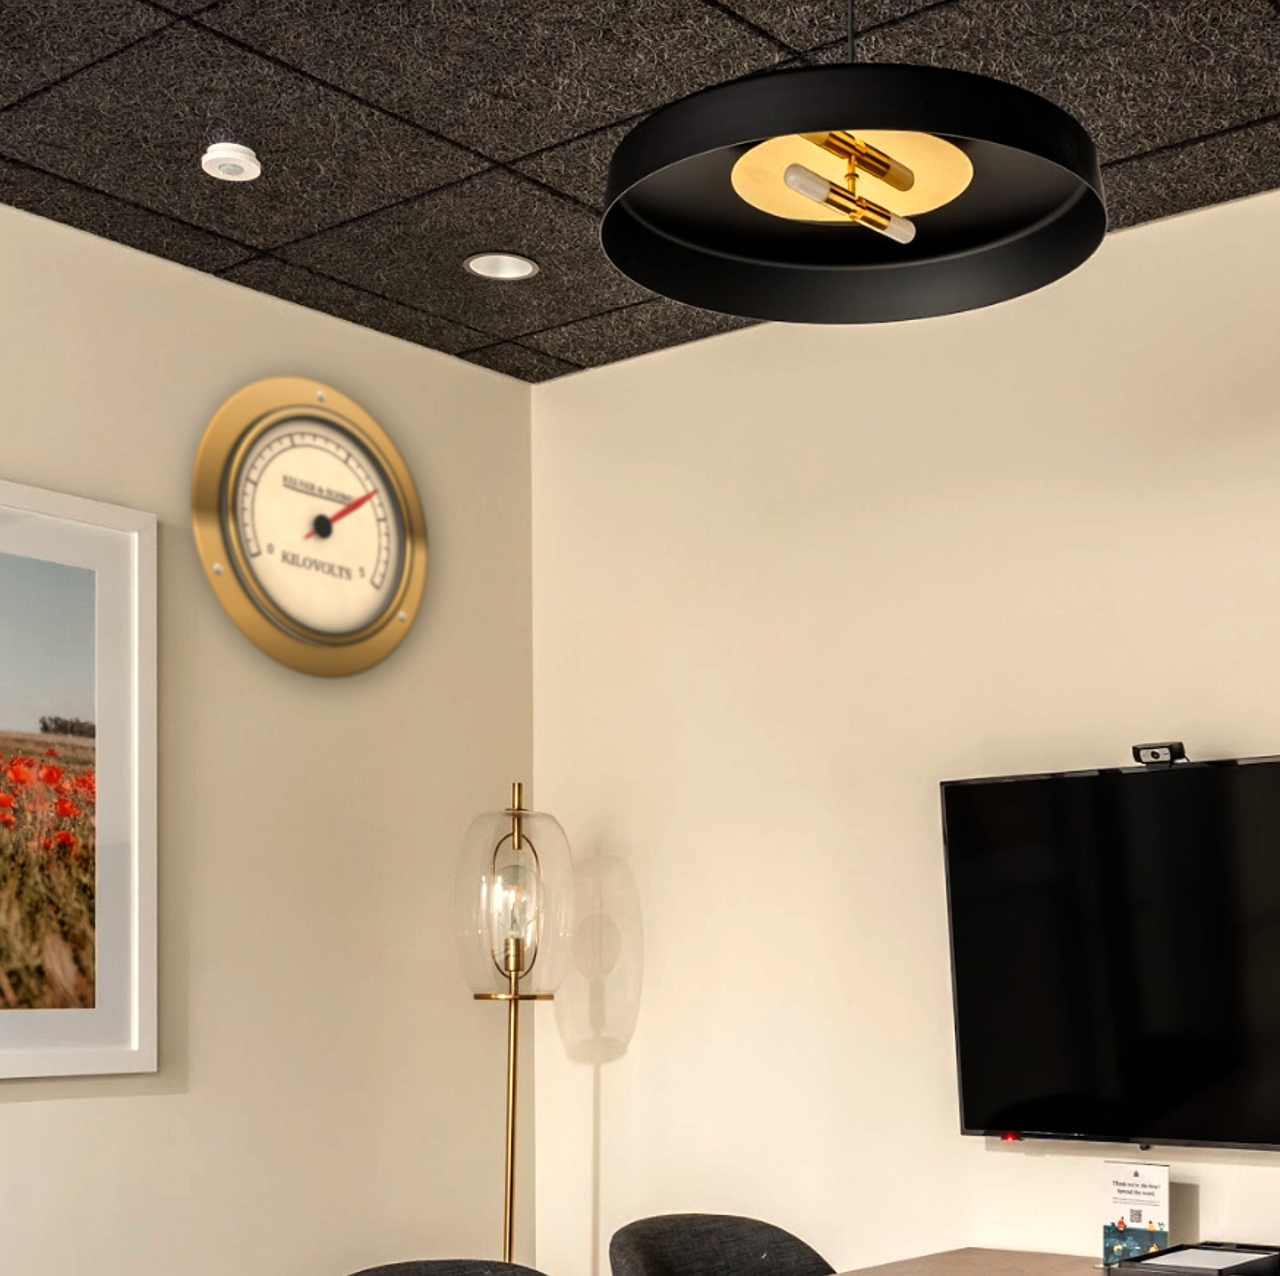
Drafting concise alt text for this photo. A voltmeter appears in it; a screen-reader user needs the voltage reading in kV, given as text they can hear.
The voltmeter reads 3.6 kV
